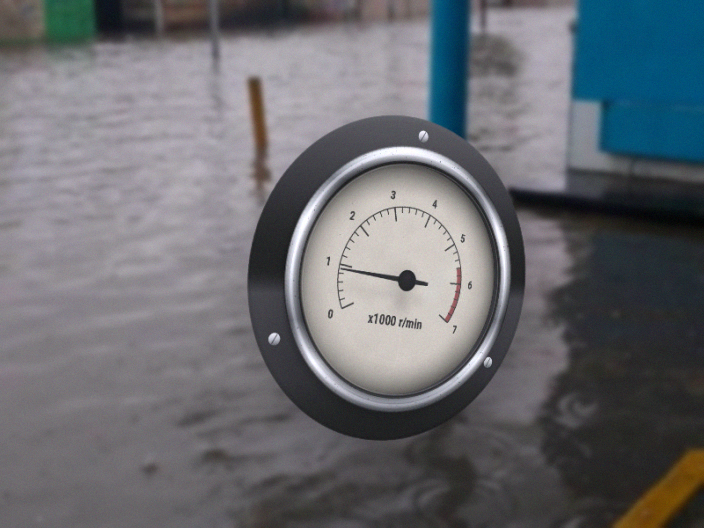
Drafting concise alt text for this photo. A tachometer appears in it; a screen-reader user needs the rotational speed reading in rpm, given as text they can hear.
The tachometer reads 900 rpm
